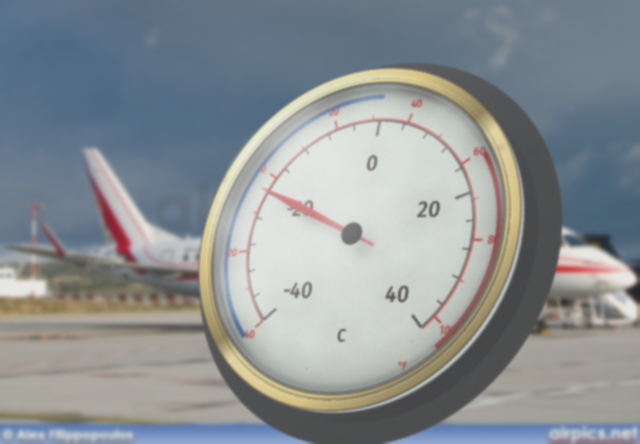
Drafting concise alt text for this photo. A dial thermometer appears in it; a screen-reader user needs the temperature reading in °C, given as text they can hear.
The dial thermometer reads -20 °C
